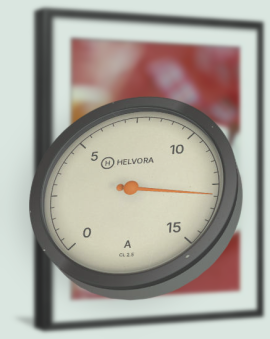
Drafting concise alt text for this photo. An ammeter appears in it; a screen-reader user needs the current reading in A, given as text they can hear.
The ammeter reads 13 A
